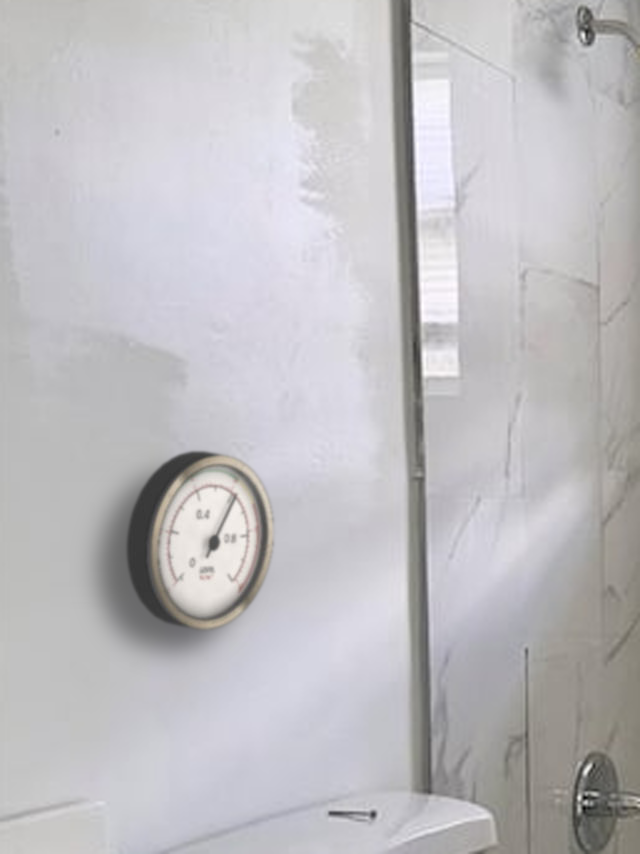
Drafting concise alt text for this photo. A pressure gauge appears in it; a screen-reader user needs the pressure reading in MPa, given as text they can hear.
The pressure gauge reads 0.6 MPa
